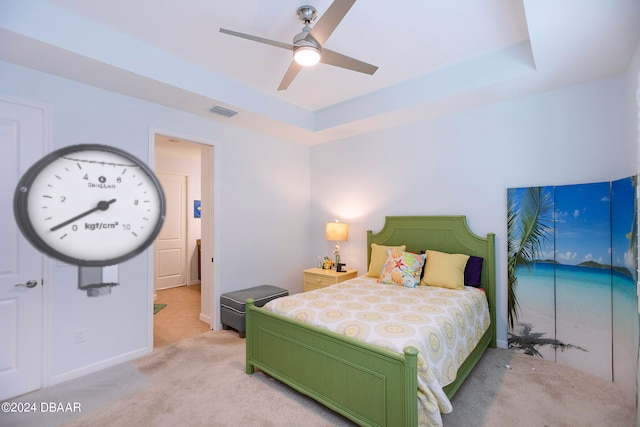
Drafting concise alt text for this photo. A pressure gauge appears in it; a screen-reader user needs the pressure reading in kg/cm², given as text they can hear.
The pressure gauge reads 0.5 kg/cm²
